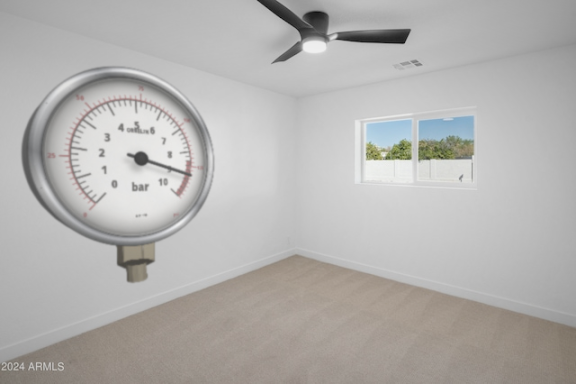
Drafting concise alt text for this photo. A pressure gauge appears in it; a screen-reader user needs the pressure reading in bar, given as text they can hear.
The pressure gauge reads 9 bar
